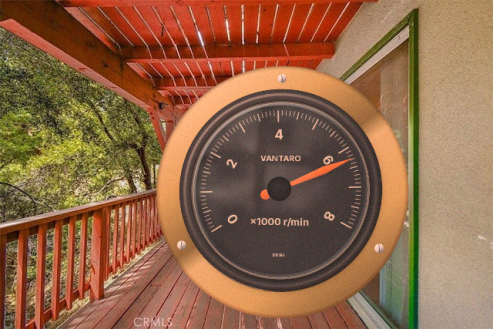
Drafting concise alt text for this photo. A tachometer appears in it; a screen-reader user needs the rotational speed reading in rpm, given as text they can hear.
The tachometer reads 6300 rpm
